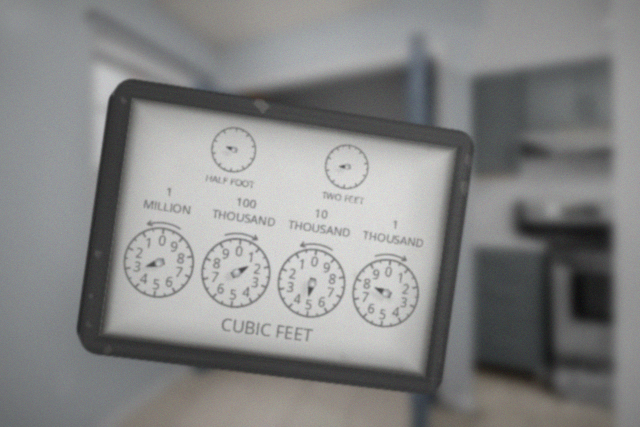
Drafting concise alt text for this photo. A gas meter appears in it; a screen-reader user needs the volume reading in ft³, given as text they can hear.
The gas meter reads 314800 ft³
